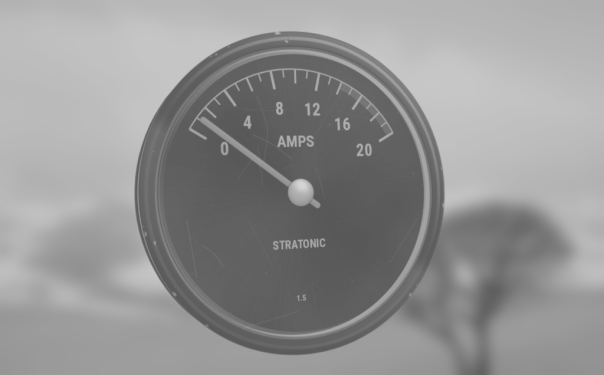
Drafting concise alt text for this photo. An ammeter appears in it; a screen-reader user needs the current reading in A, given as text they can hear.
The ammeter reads 1 A
